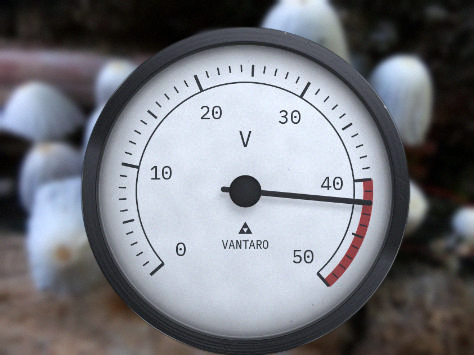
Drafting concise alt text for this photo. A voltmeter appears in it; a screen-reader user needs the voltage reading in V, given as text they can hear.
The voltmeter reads 42 V
